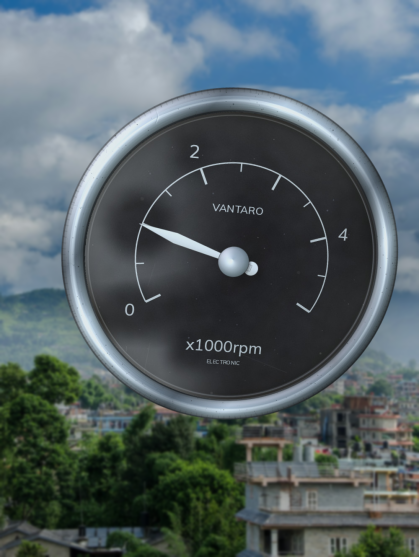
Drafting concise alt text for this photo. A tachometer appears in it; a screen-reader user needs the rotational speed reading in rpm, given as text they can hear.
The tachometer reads 1000 rpm
